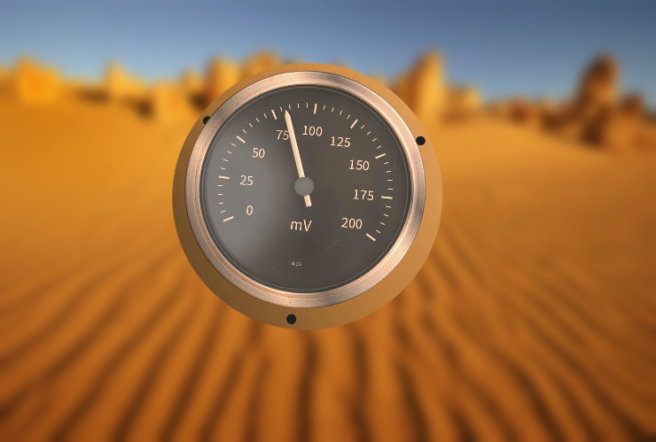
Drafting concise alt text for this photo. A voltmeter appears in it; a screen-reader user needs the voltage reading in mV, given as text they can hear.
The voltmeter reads 82.5 mV
